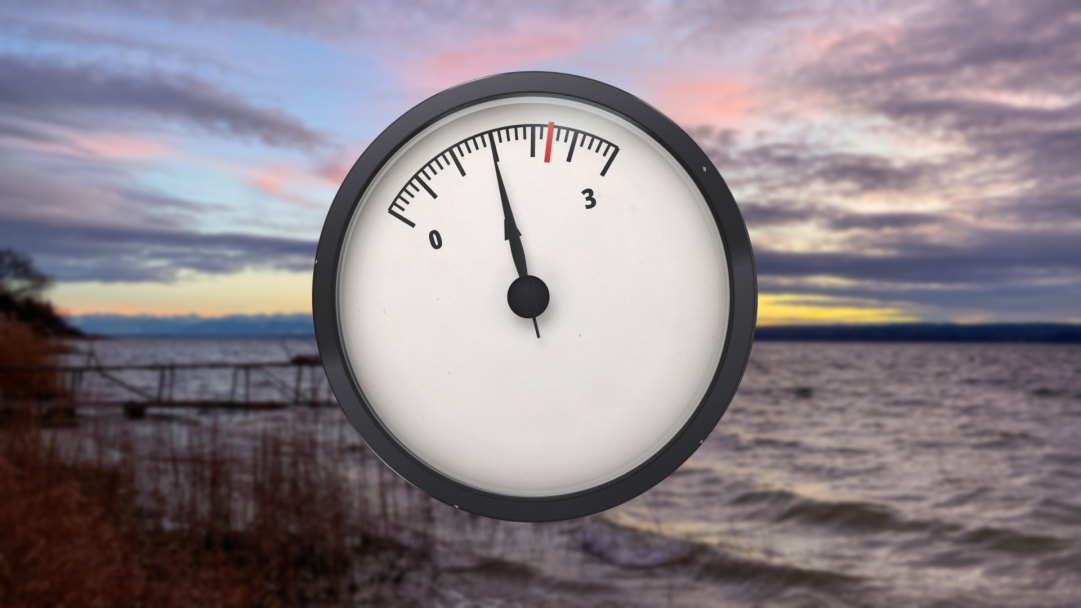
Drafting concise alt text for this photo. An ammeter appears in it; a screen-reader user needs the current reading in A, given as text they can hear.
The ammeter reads 1.5 A
